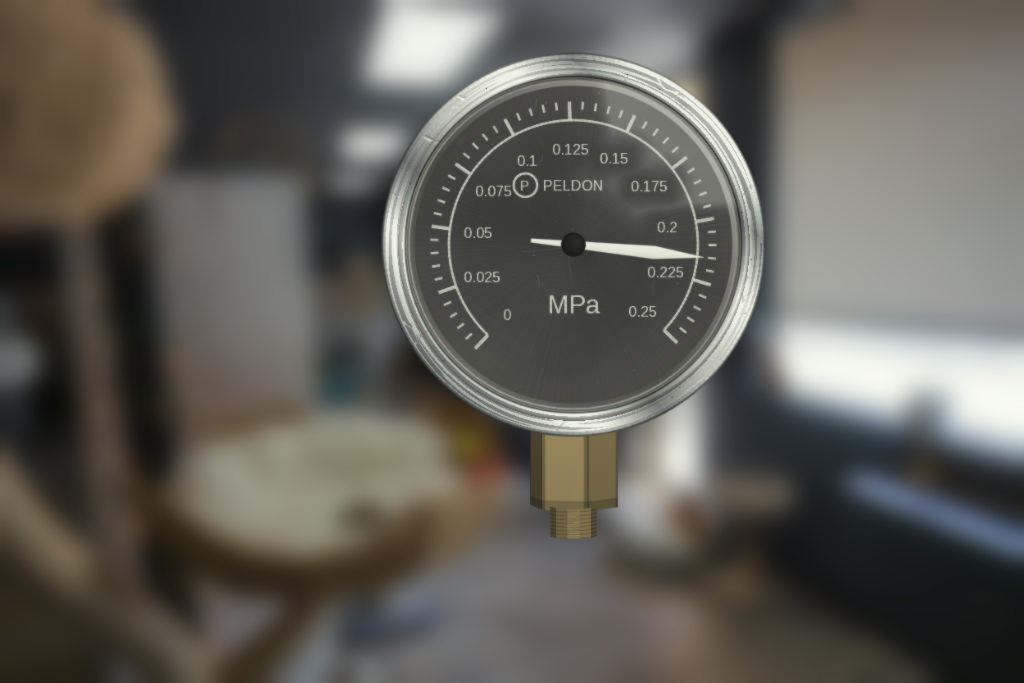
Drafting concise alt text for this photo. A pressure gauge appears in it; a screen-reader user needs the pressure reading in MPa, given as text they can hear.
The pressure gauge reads 0.215 MPa
